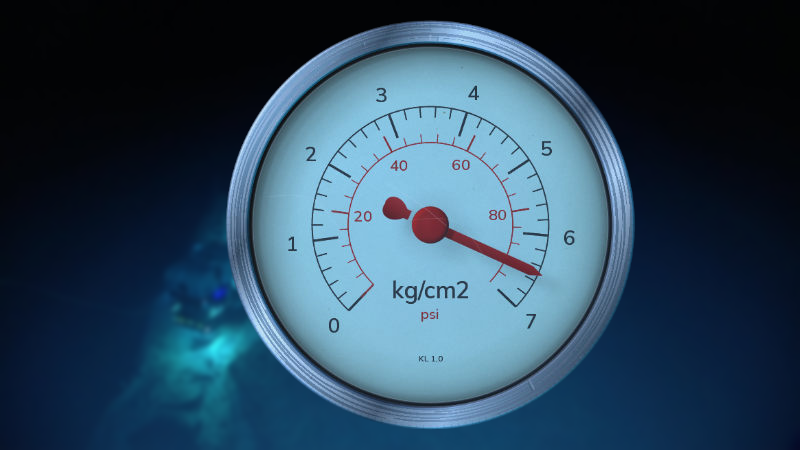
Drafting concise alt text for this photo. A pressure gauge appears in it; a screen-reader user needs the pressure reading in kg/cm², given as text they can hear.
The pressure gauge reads 6.5 kg/cm²
